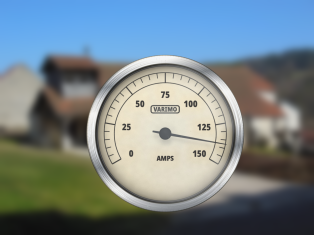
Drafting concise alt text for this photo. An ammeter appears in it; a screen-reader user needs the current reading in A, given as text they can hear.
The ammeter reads 137.5 A
